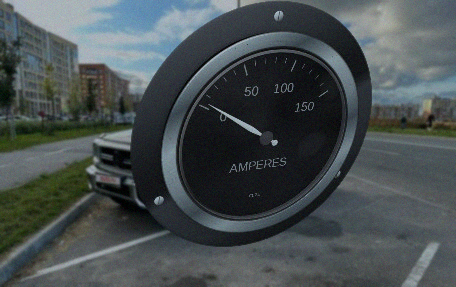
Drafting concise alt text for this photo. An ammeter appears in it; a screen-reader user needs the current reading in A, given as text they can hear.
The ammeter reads 5 A
